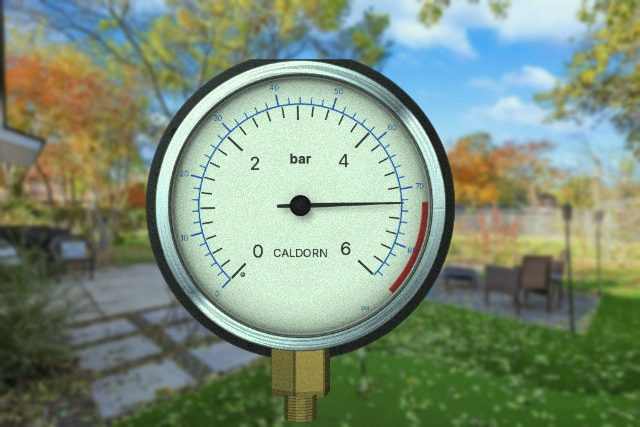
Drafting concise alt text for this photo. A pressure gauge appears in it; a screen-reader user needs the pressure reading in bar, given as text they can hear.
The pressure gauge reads 5 bar
